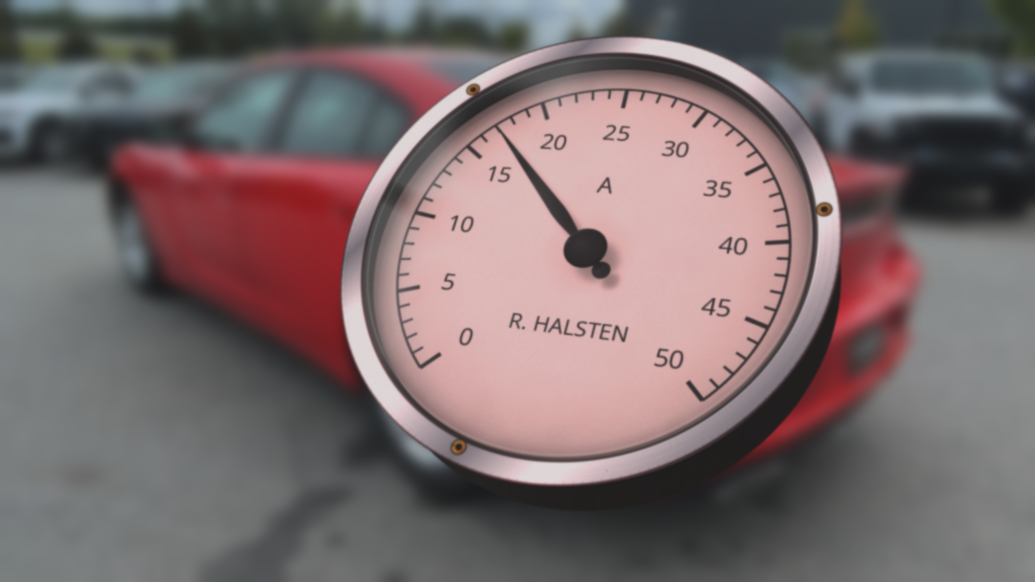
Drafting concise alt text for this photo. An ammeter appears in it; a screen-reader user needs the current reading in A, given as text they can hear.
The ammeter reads 17 A
